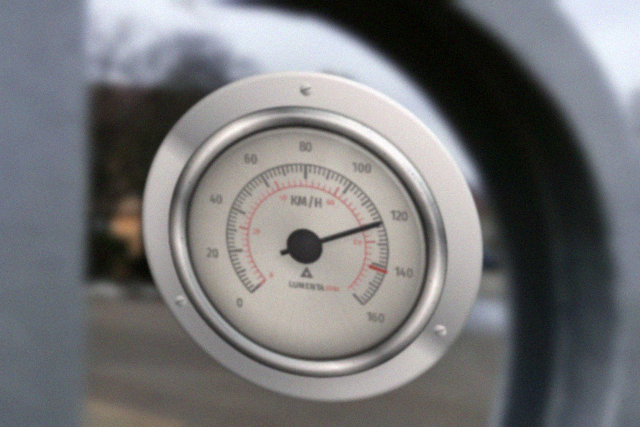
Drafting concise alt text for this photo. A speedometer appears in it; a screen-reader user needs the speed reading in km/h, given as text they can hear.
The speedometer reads 120 km/h
